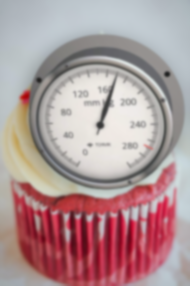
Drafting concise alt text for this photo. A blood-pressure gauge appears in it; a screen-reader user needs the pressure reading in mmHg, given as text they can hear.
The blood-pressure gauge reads 170 mmHg
